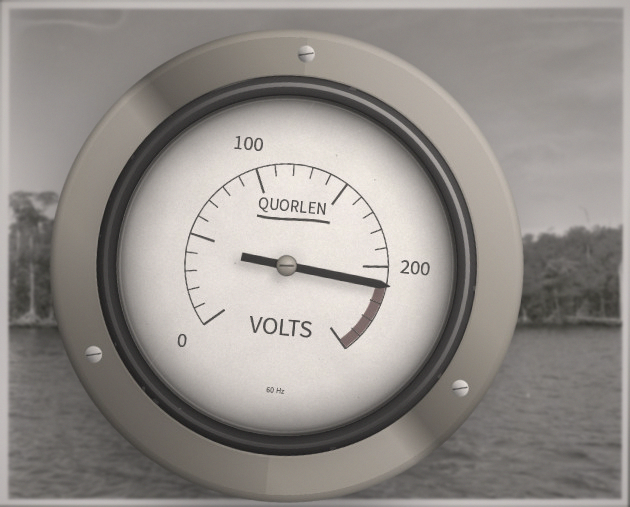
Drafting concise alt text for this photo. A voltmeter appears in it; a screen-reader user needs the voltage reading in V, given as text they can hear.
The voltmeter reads 210 V
